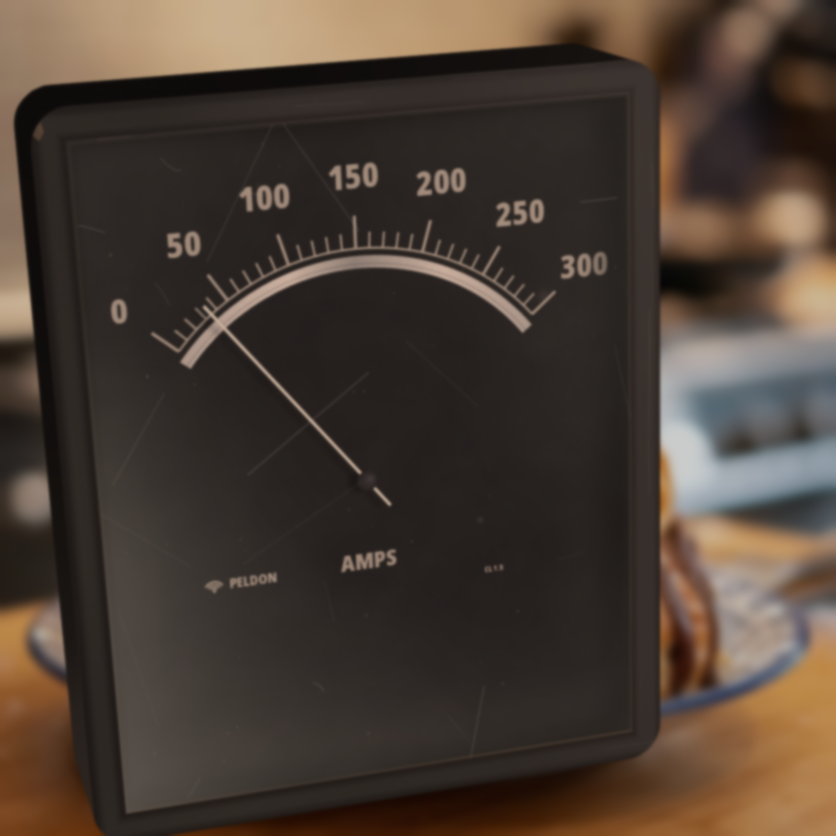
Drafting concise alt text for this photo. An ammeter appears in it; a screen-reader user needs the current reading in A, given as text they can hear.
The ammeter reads 35 A
